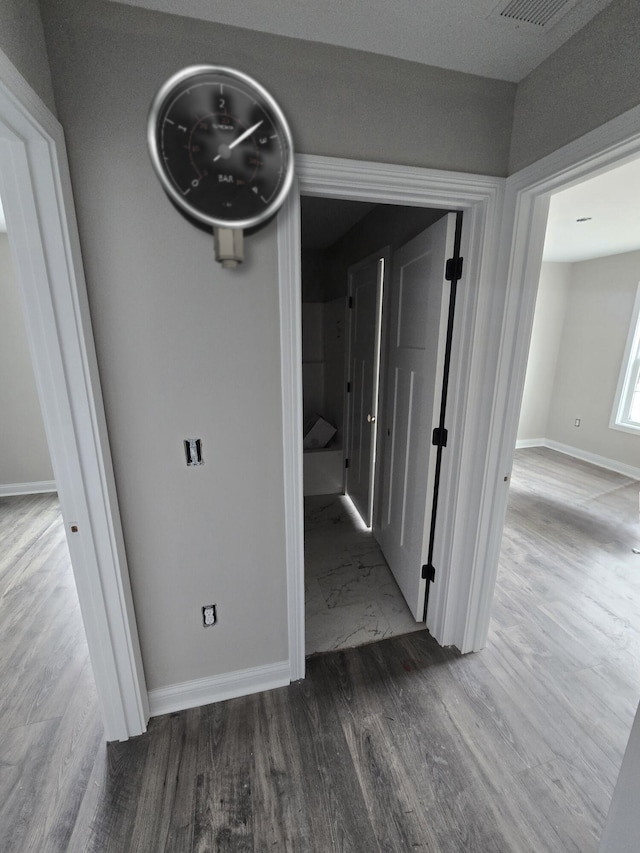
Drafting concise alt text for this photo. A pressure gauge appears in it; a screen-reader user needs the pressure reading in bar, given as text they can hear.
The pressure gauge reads 2.75 bar
